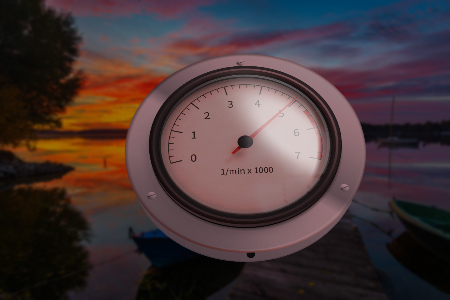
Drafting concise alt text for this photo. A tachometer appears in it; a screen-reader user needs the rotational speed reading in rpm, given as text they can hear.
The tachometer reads 5000 rpm
